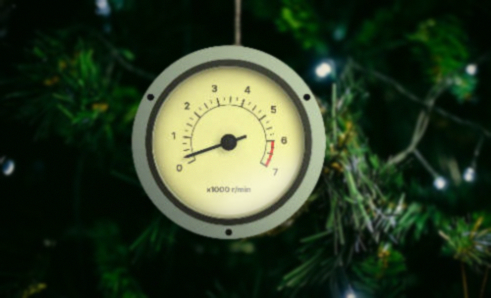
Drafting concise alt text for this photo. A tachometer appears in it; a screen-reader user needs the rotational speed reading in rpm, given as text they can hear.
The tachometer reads 250 rpm
